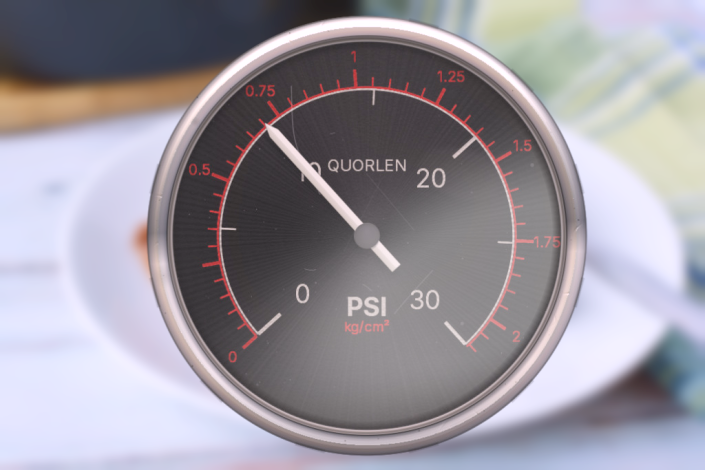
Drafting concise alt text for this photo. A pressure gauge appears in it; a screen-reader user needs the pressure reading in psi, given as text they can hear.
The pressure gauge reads 10 psi
